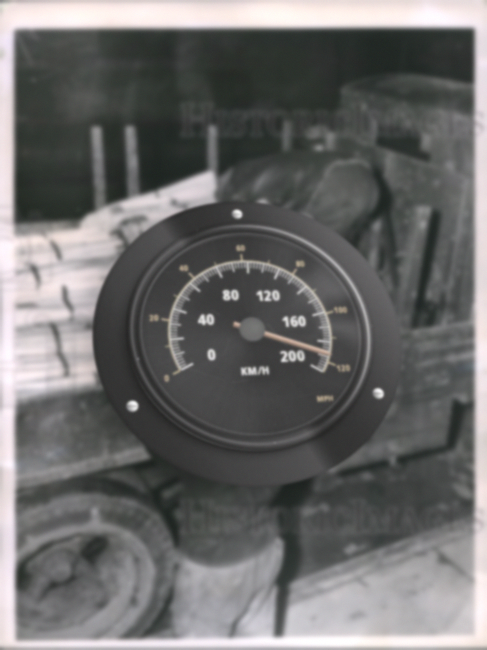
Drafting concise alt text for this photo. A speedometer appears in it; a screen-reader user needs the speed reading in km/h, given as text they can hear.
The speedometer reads 190 km/h
